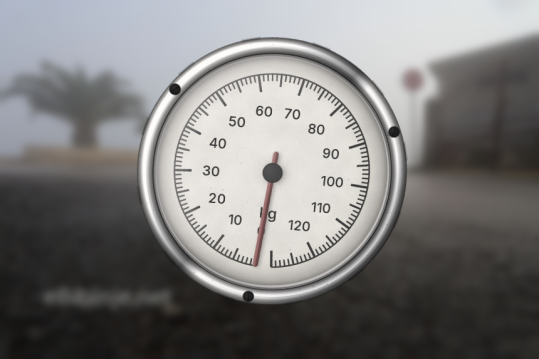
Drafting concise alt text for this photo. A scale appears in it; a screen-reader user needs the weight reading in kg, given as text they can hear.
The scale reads 0 kg
